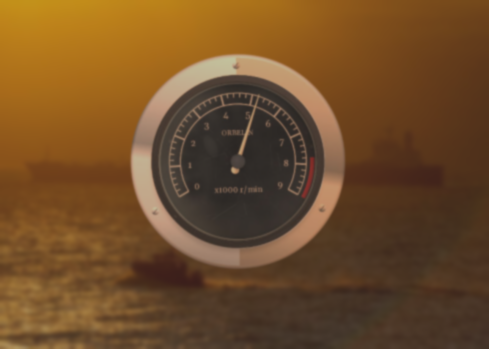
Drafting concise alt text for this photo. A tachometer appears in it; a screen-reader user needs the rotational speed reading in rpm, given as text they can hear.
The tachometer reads 5200 rpm
